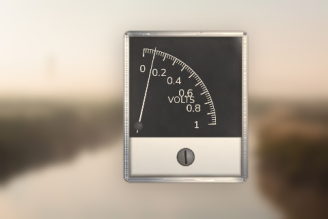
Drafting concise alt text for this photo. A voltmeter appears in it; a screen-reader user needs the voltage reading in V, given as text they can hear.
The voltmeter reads 0.1 V
